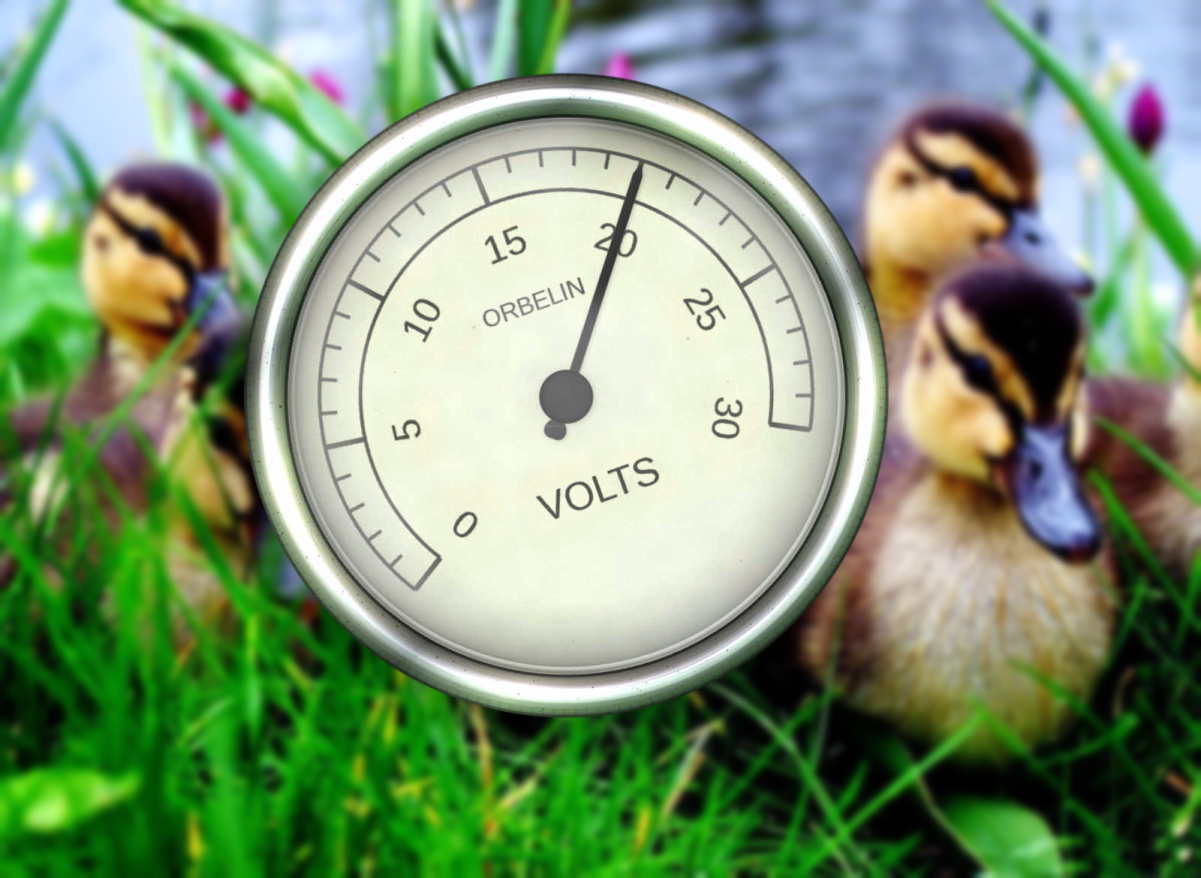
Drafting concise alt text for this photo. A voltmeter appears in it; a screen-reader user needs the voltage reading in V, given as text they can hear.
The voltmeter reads 20 V
